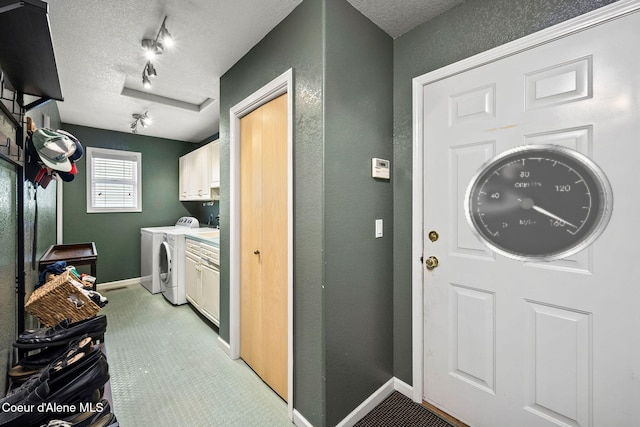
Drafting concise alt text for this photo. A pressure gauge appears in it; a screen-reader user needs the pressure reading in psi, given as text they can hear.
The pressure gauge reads 155 psi
